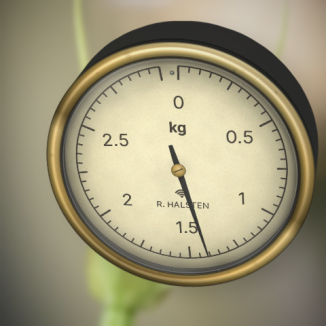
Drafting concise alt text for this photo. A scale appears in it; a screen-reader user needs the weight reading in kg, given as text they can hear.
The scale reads 1.4 kg
